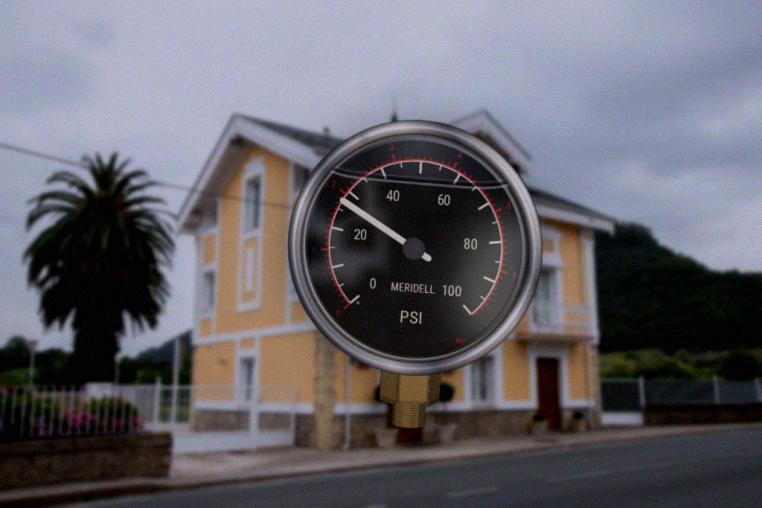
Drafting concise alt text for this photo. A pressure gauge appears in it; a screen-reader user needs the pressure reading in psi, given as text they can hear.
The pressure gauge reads 27.5 psi
